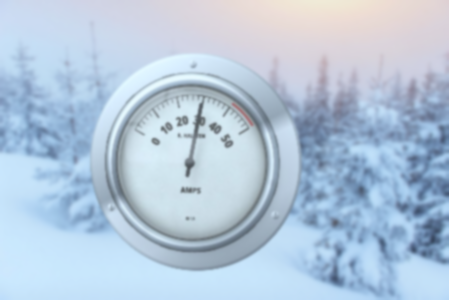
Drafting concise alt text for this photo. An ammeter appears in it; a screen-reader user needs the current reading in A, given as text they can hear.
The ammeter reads 30 A
